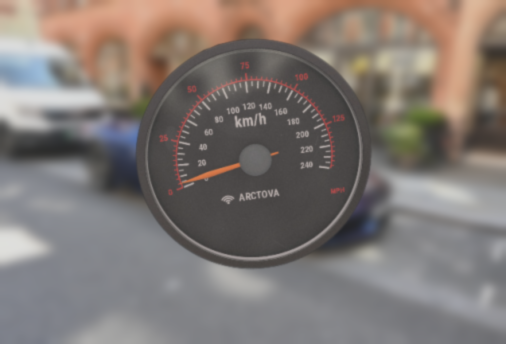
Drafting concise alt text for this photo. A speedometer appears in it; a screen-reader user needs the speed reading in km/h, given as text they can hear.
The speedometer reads 5 km/h
